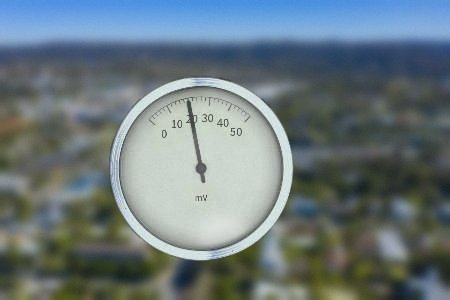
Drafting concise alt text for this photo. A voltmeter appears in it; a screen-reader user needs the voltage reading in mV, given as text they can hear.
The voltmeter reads 20 mV
